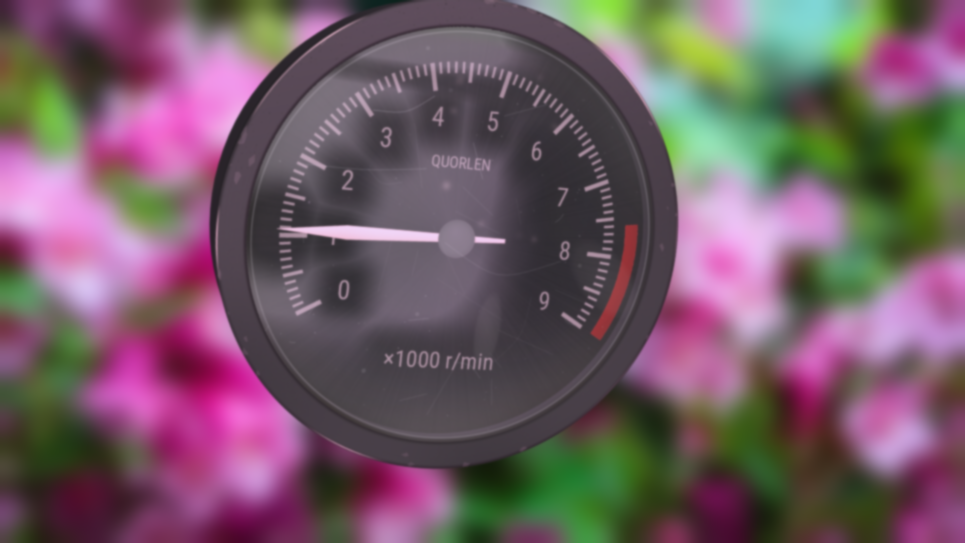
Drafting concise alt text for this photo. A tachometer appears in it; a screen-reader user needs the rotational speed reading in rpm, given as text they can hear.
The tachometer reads 1100 rpm
